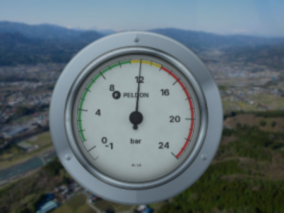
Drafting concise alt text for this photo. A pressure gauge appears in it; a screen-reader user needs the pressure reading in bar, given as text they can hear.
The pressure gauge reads 12 bar
